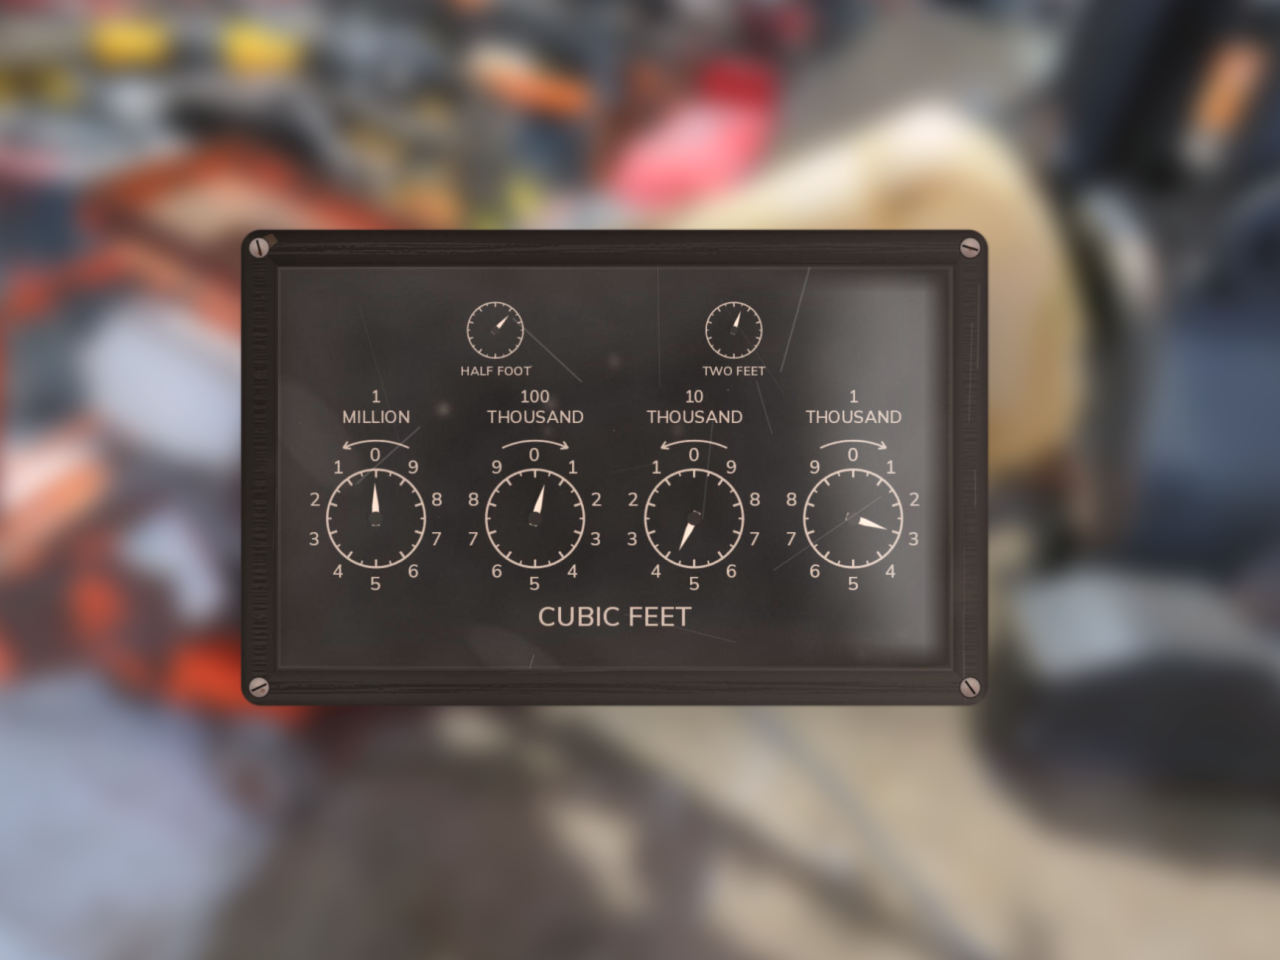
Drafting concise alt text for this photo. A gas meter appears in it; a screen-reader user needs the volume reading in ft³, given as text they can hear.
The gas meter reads 4300 ft³
